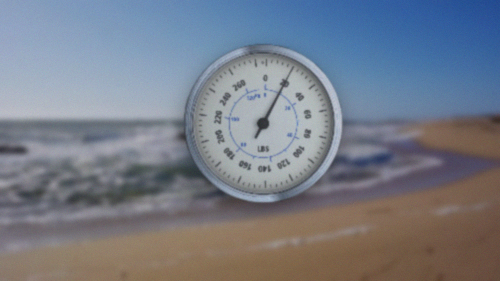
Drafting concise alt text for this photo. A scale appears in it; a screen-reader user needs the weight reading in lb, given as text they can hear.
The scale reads 20 lb
